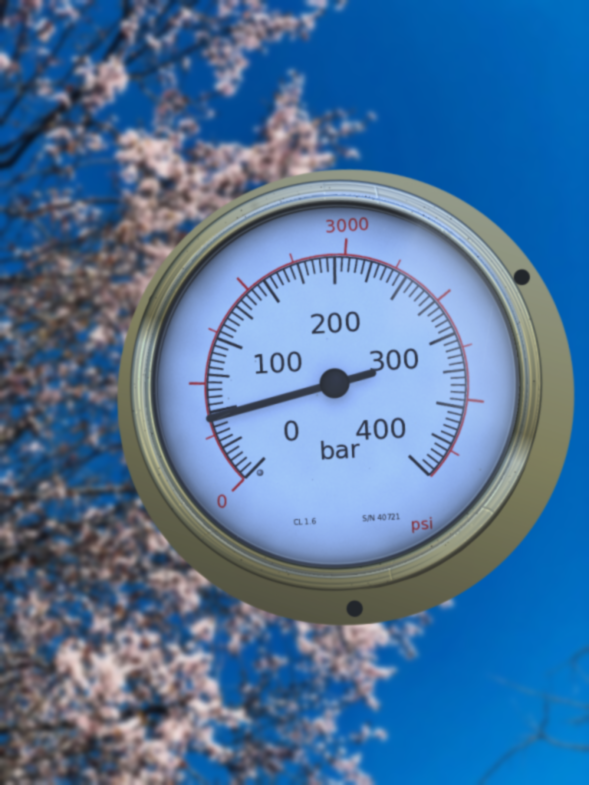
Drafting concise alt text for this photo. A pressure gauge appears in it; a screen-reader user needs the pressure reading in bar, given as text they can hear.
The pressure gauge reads 45 bar
